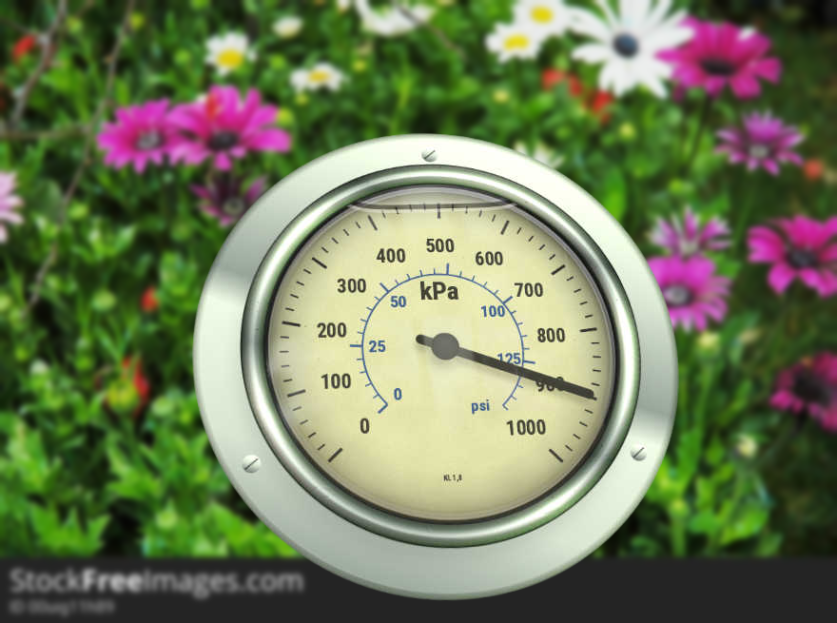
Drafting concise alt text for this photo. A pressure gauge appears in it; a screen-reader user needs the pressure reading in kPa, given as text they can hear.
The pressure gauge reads 900 kPa
